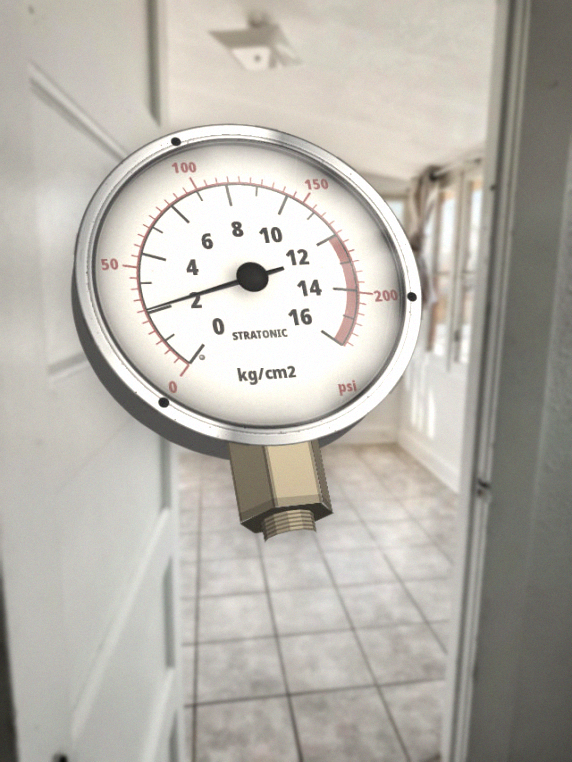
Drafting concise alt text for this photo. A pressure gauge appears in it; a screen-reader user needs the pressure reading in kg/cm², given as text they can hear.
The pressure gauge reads 2 kg/cm²
